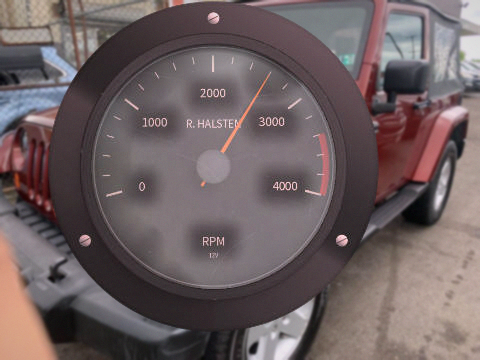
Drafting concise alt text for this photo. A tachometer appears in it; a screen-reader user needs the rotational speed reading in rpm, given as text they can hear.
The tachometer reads 2600 rpm
